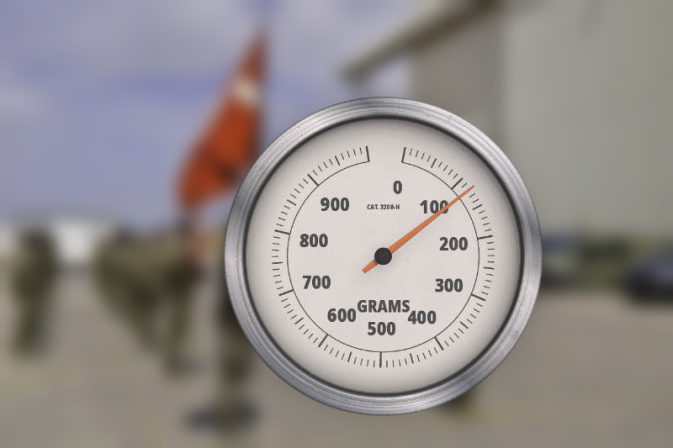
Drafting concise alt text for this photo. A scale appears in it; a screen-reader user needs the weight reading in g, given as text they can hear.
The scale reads 120 g
